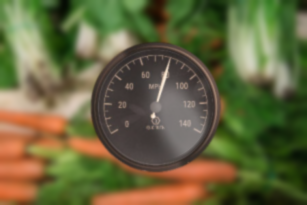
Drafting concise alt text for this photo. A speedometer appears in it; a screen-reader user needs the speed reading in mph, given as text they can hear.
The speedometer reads 80 mph
